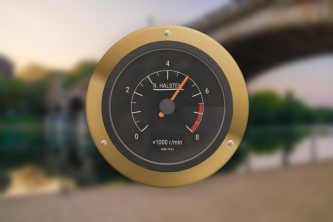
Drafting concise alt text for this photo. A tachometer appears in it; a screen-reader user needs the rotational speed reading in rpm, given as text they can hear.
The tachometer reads 5000 rpm
